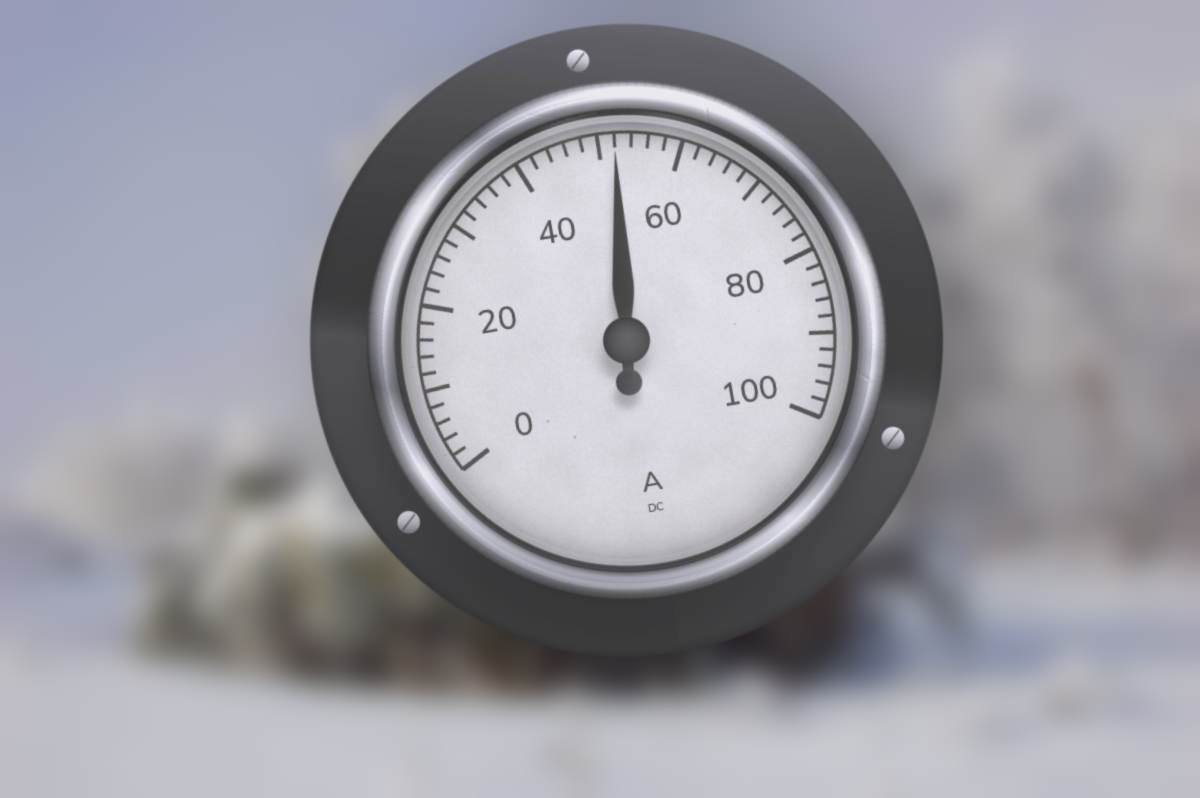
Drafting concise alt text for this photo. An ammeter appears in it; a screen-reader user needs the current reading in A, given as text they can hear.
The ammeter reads 52 A
